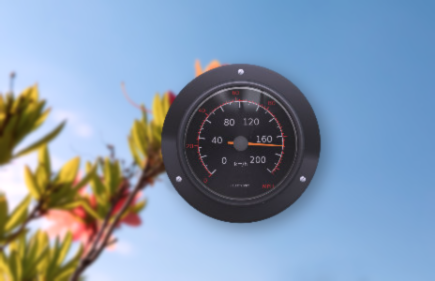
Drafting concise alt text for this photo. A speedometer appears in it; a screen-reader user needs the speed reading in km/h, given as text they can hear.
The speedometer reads 170 km/h
